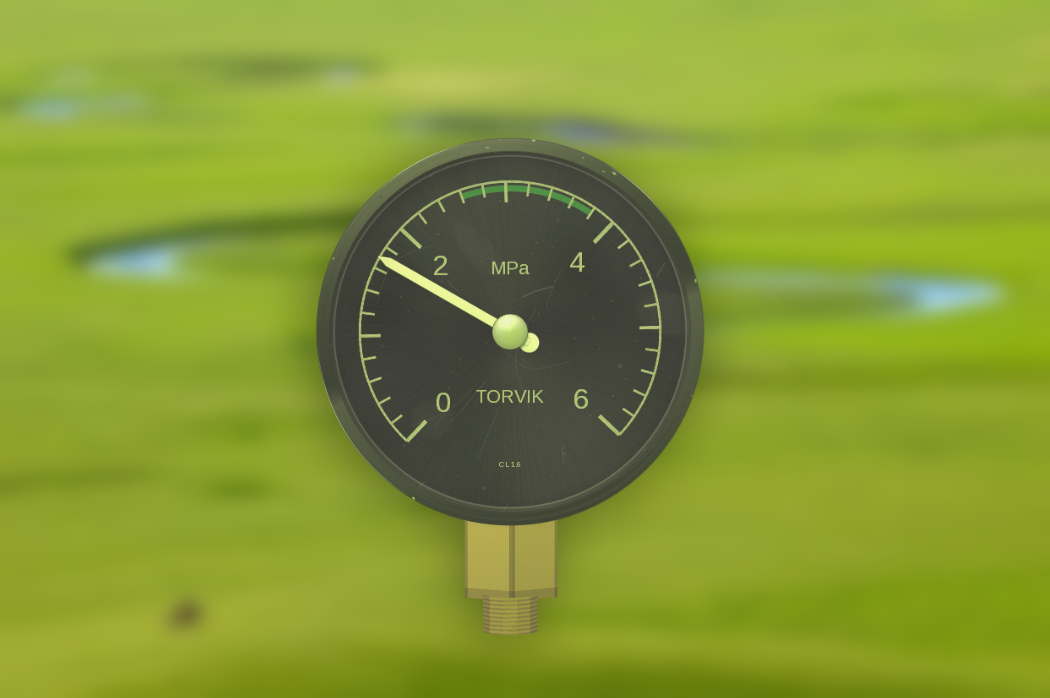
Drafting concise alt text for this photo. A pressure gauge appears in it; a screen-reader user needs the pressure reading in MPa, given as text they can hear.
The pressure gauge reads 1.7 MPa
